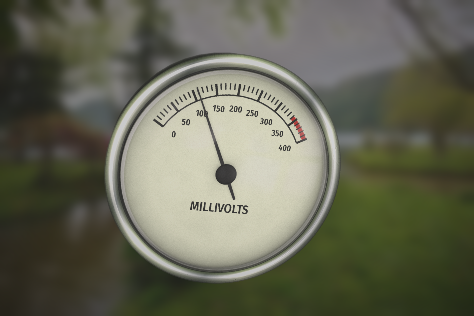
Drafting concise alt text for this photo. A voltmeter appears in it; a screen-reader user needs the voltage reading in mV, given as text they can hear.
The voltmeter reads 110 mV
